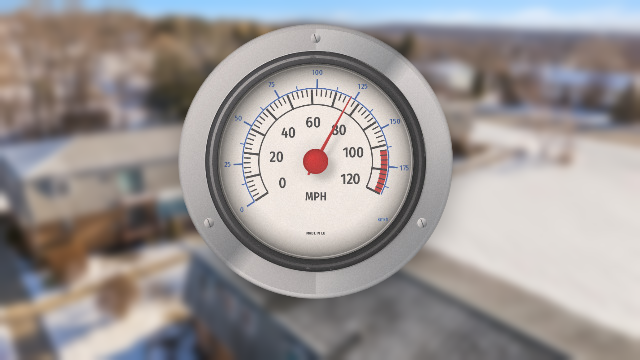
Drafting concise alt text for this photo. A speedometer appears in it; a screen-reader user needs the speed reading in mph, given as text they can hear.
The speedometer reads 76 mph
